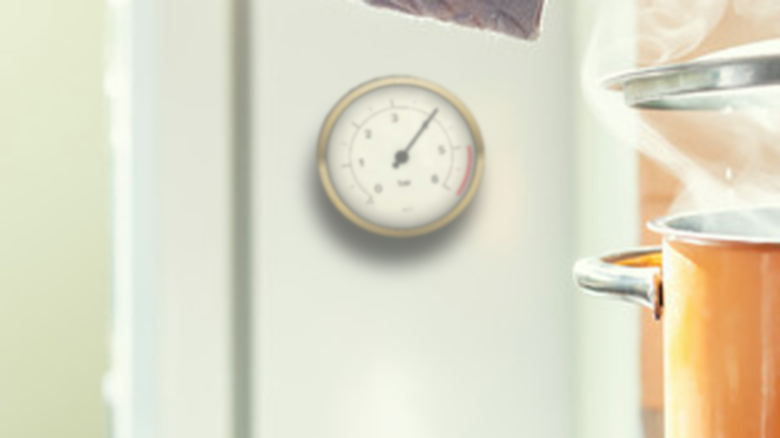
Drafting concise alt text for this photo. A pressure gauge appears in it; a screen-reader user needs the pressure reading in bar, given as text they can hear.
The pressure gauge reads 4 bar
